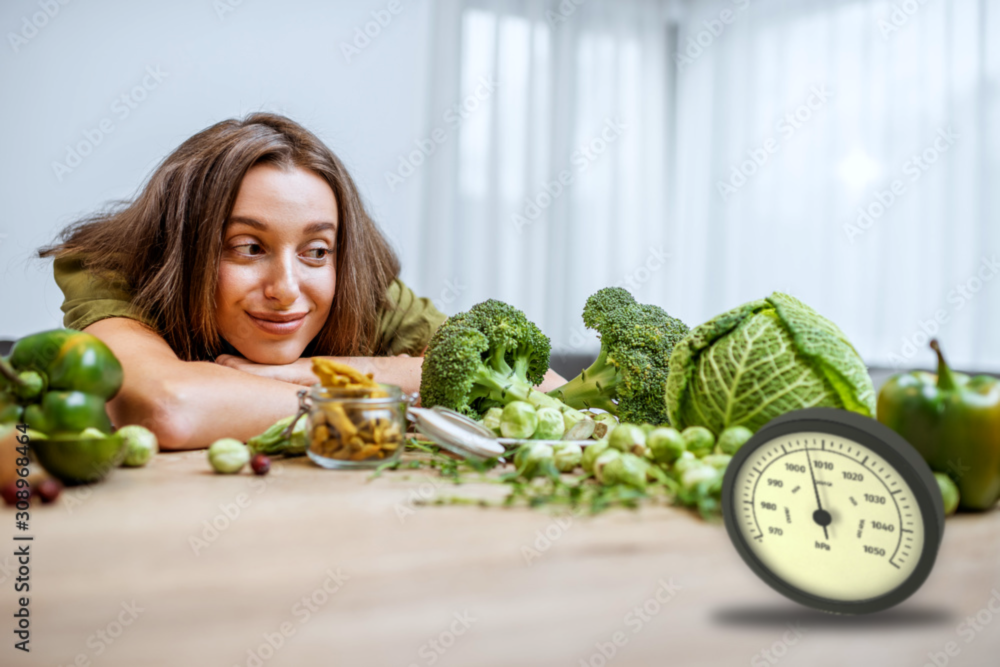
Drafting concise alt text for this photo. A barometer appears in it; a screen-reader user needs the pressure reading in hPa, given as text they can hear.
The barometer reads 1006 hPa
